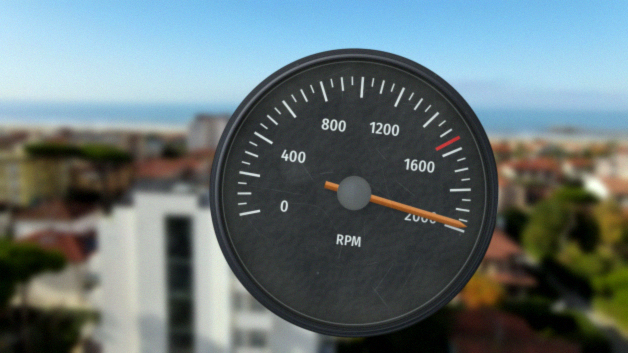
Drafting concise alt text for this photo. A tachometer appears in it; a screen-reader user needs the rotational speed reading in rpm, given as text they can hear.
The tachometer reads 1975 rpm
